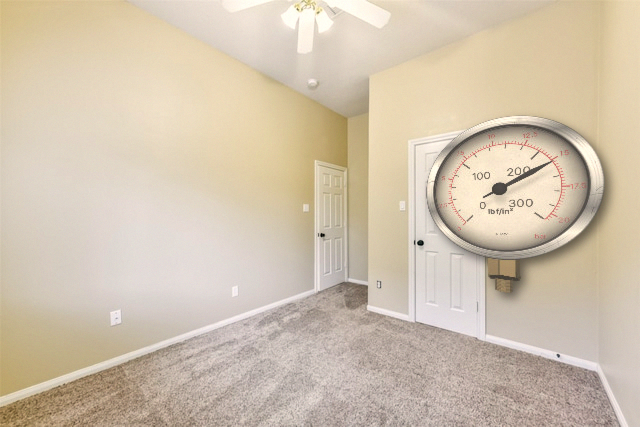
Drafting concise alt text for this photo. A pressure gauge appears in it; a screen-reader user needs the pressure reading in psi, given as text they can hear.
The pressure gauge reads 220 psi
